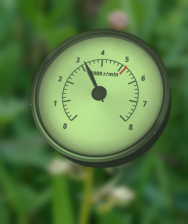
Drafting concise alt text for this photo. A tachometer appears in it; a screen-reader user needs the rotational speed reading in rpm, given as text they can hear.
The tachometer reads 3200 rpm
